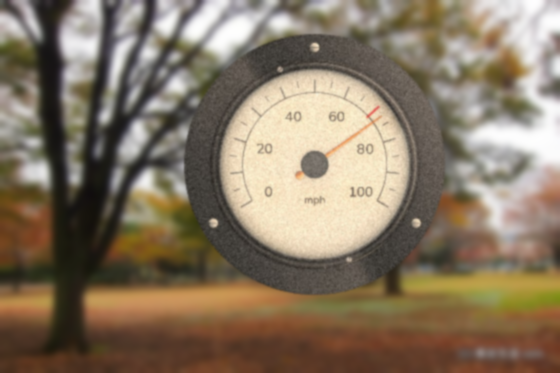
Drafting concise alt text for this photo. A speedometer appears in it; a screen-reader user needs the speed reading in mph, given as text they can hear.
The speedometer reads 72.5 mph
